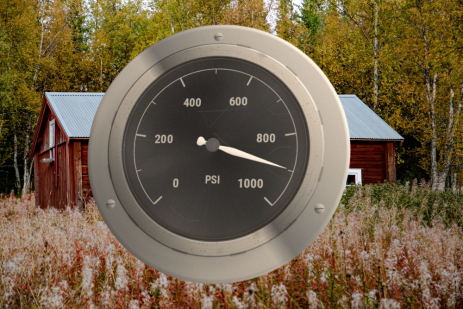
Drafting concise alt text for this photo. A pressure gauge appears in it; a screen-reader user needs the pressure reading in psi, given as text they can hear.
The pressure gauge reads 900 psi
